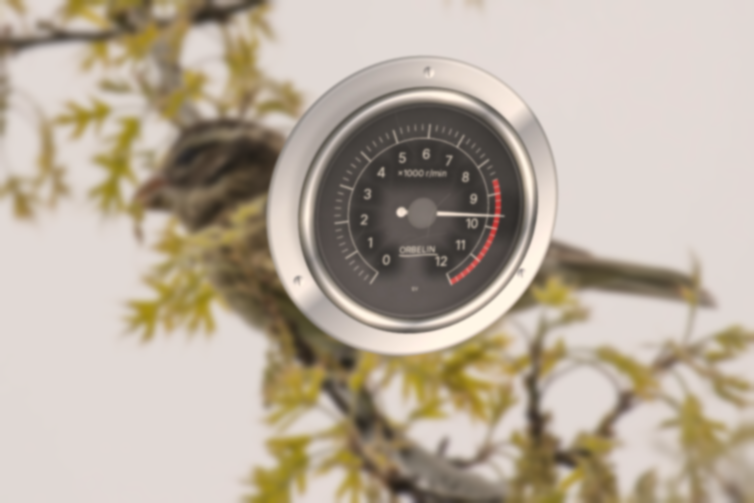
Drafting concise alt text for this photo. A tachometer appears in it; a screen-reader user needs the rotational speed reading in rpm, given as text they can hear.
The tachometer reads 9600 rpm
